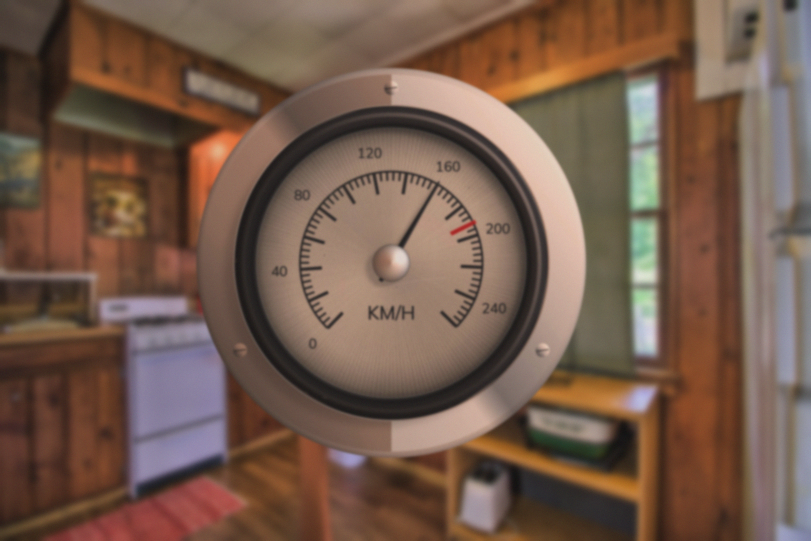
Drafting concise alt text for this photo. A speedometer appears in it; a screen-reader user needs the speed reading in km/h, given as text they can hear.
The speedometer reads 160 km/h
